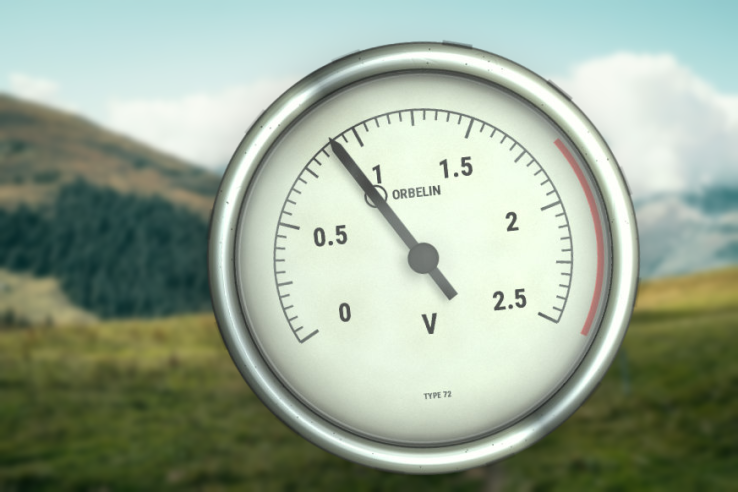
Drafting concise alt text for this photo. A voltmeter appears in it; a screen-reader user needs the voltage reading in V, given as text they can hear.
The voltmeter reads 0.9 V
